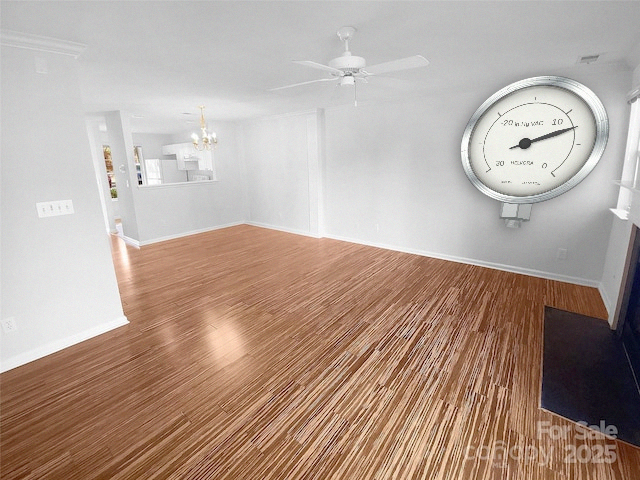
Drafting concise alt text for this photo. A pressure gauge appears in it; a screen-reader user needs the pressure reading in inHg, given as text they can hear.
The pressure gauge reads -7.5 inHg
